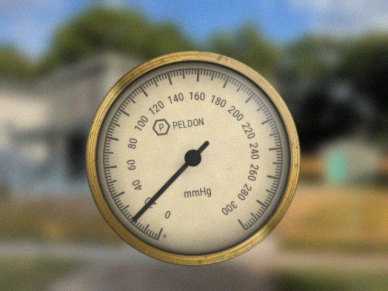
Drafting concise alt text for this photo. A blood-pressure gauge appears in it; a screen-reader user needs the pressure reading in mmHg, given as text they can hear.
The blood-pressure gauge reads 20 mmHg
